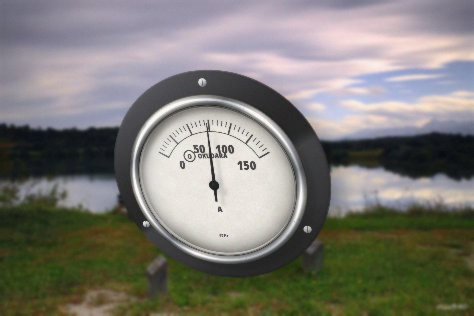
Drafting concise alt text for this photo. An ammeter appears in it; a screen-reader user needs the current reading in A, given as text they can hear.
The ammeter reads 75 A
